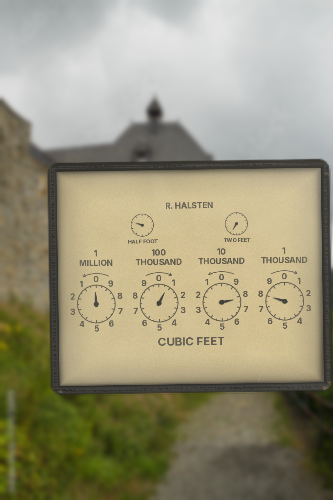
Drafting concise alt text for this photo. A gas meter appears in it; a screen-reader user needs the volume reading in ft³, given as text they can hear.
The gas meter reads 7800 ft³
